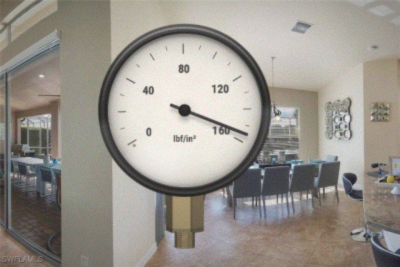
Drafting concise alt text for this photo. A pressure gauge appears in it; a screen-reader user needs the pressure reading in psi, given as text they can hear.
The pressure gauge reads 155 psi
